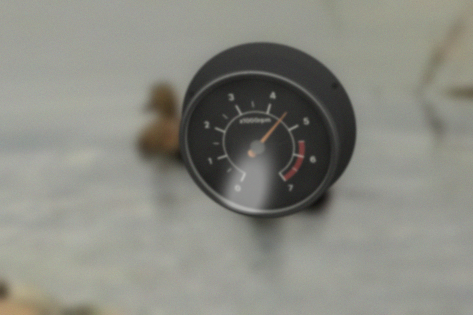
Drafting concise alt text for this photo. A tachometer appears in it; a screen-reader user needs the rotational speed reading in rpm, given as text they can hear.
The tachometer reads 4500 rpm
